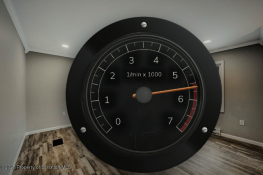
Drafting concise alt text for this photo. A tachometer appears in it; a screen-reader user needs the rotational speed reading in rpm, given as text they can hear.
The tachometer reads 5625 rpm
